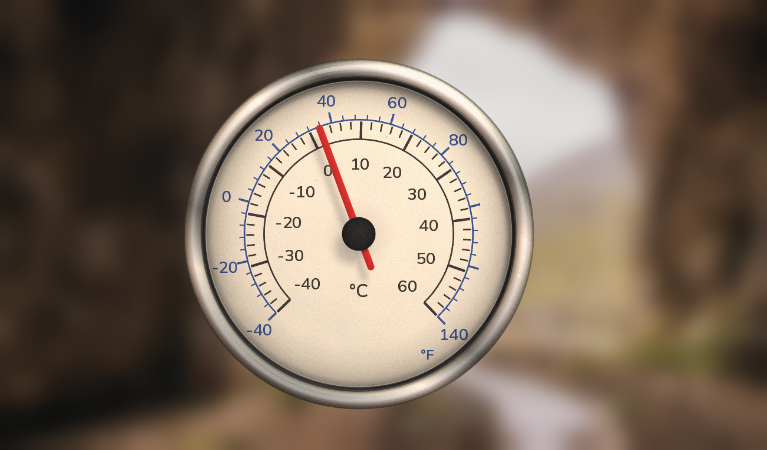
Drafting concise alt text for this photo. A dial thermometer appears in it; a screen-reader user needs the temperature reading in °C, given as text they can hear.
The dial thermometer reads 2 °C
